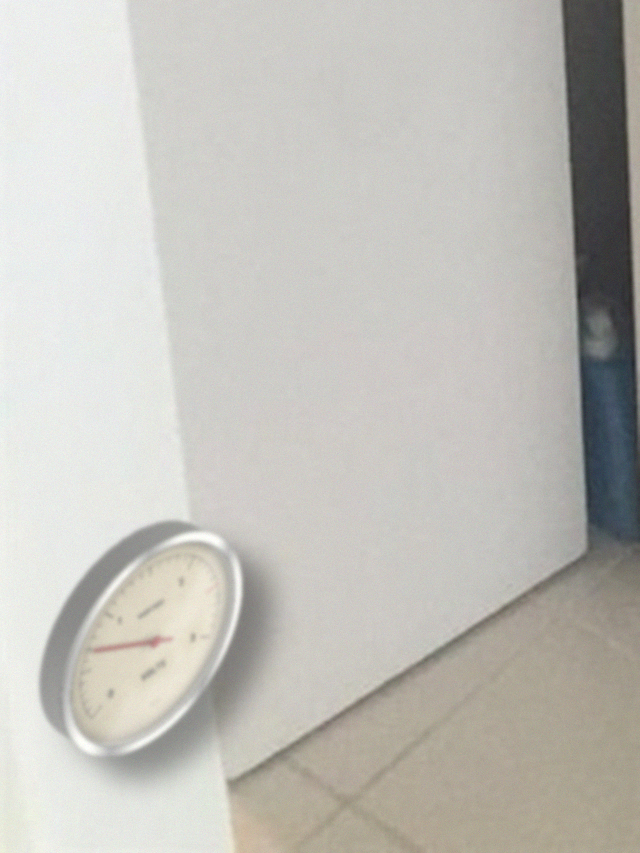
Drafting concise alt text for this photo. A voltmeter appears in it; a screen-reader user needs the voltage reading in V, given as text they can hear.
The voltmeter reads 0.7 V
